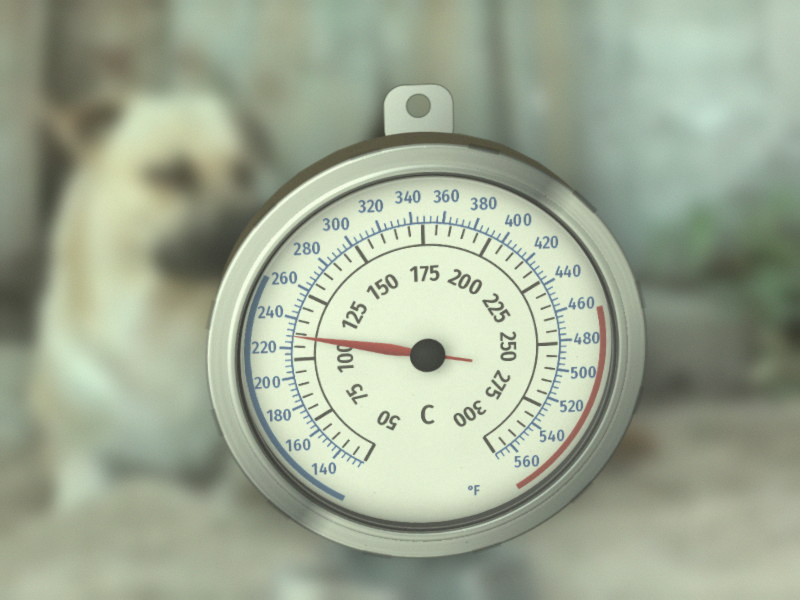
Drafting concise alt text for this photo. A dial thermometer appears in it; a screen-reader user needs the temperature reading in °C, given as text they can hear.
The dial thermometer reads 110 °C
